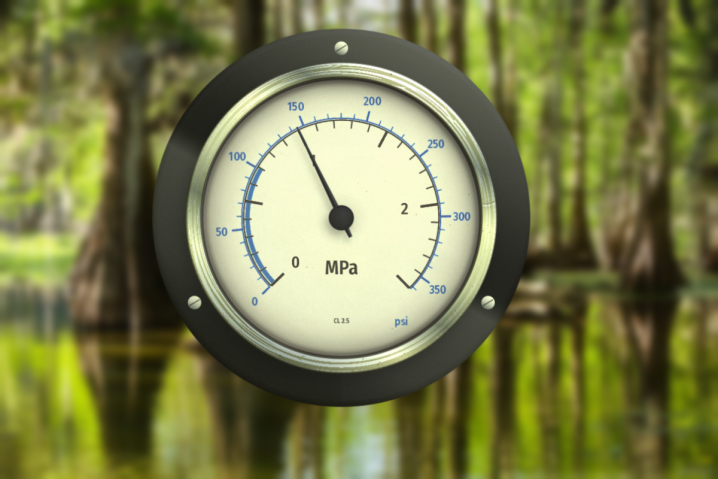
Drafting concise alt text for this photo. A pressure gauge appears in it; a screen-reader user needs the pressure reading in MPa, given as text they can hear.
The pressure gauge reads 1 MPa
